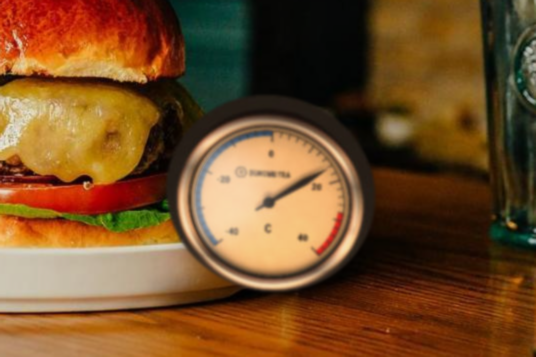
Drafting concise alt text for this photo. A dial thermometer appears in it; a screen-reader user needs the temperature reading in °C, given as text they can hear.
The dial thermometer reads 16 °C
